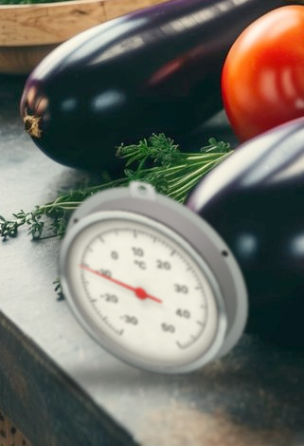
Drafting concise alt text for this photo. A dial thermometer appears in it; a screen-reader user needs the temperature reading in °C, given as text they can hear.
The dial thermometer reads -10 °C
